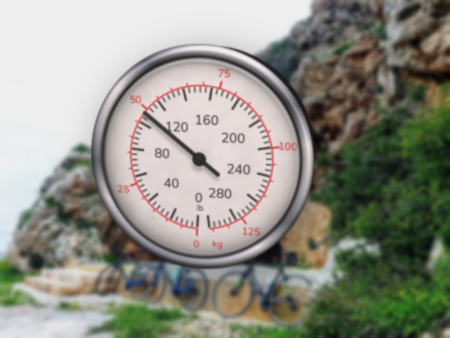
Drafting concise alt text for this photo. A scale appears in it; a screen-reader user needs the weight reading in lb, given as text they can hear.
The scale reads 108 lb
